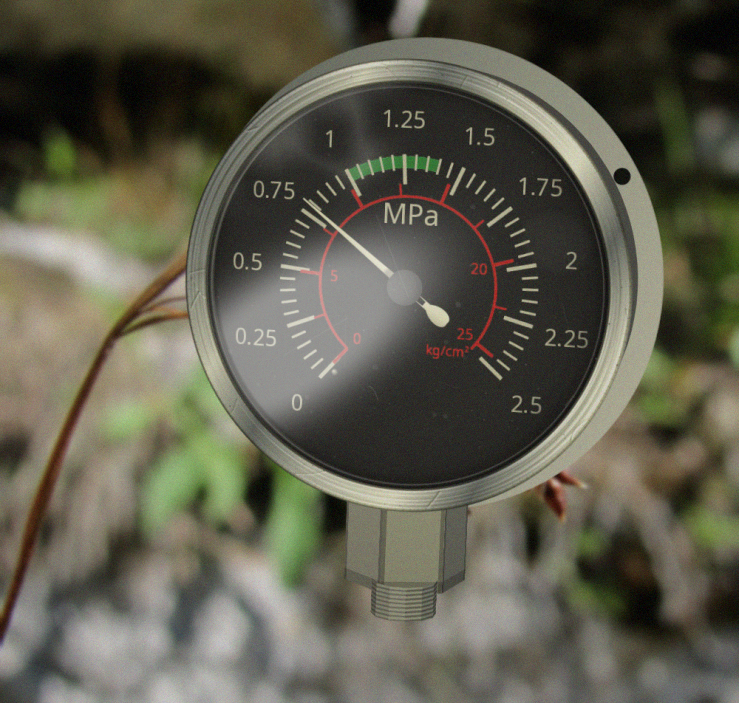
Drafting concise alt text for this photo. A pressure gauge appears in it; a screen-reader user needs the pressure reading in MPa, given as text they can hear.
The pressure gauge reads 0.8 MPa
